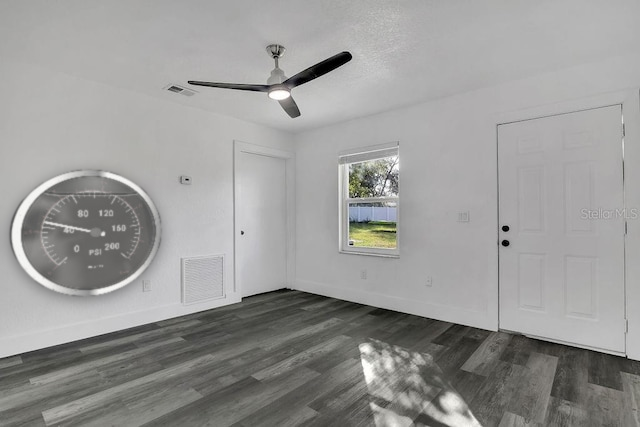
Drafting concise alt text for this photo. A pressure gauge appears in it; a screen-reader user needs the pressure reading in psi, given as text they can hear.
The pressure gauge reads 45 psi
